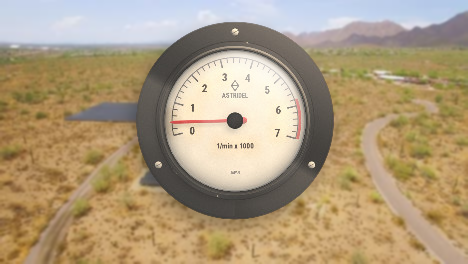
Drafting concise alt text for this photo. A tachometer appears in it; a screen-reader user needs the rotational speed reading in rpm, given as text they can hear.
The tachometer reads 400 rpm
